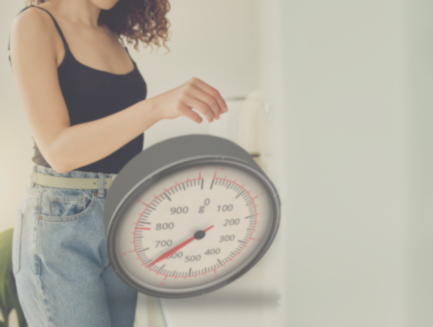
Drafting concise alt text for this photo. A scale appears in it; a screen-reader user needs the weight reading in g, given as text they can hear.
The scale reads 650 g
